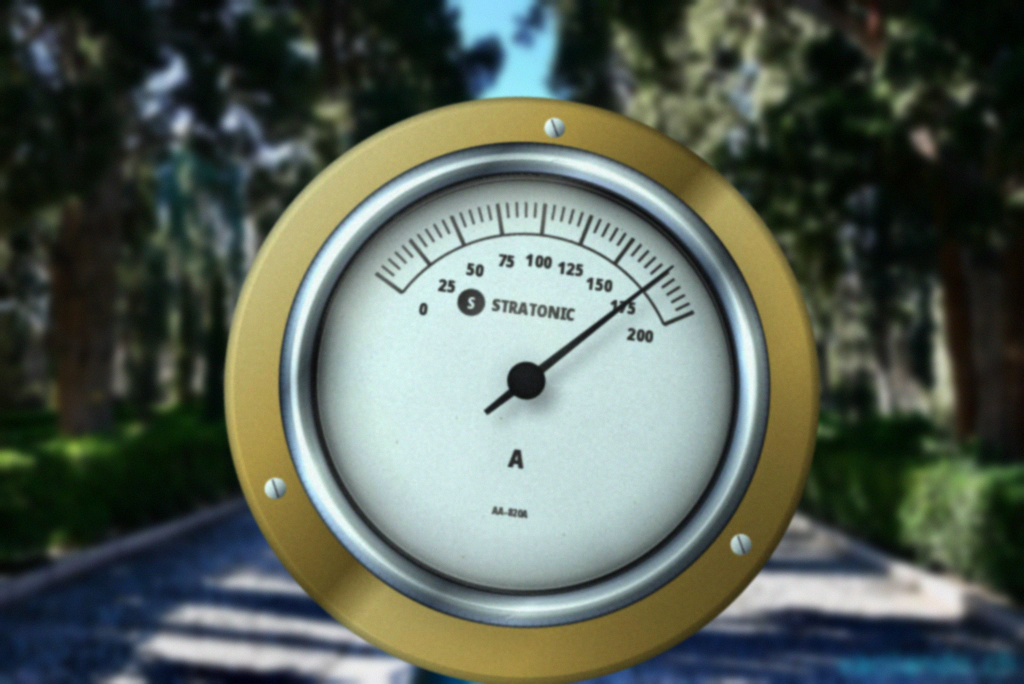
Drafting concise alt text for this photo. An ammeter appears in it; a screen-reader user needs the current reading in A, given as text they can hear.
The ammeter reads 175 A
